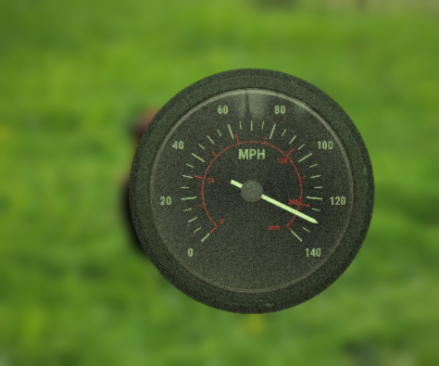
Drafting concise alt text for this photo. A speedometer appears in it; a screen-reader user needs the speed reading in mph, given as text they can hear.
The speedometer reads 130 mph
